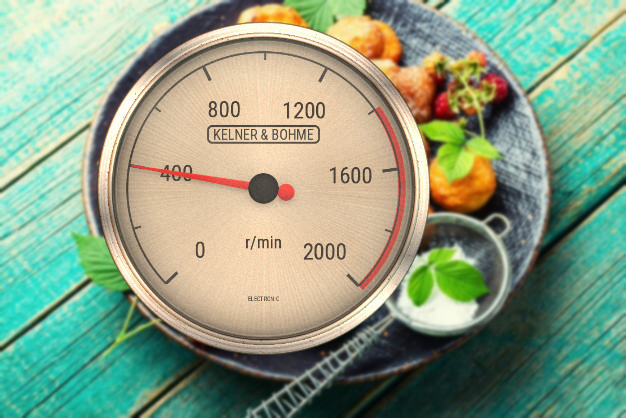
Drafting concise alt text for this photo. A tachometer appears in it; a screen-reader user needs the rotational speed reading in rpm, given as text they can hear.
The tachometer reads 400 rpm
